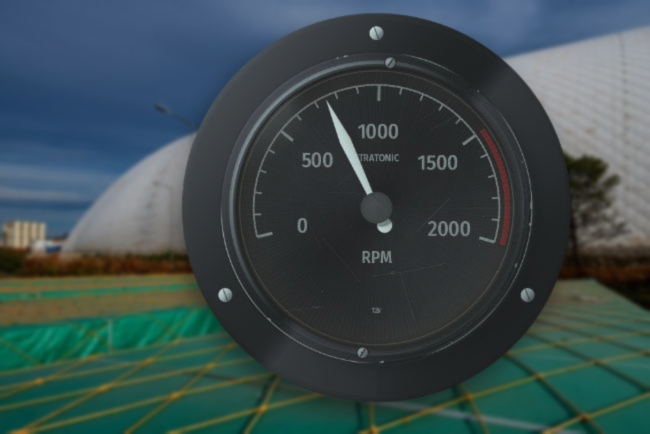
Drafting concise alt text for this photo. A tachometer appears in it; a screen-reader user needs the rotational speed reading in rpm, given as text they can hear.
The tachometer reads 750 rpm
